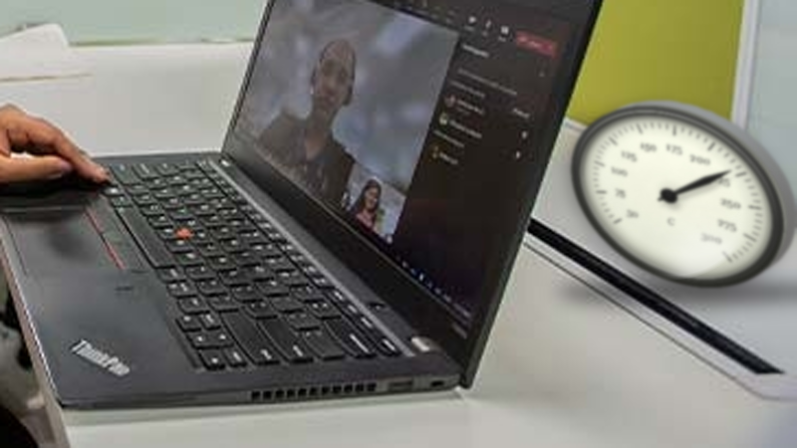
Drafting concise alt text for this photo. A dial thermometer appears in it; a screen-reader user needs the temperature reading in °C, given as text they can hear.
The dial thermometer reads 220 °C
